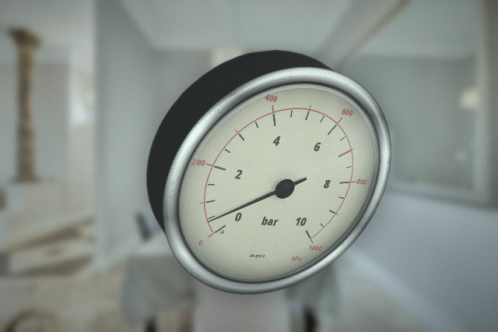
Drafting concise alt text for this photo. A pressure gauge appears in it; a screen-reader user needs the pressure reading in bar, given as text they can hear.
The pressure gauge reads 0.5 bar
